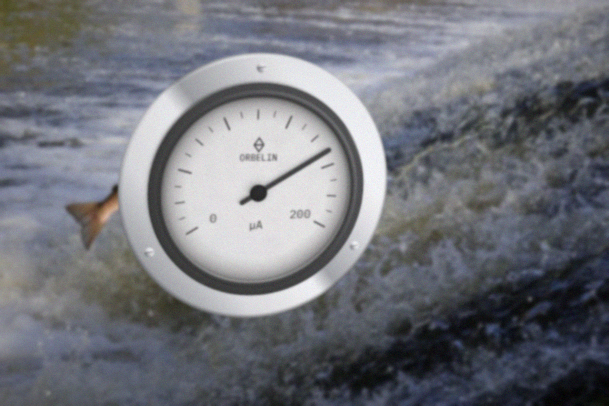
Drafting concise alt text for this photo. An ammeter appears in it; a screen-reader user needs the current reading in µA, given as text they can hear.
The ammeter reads 150 µA
